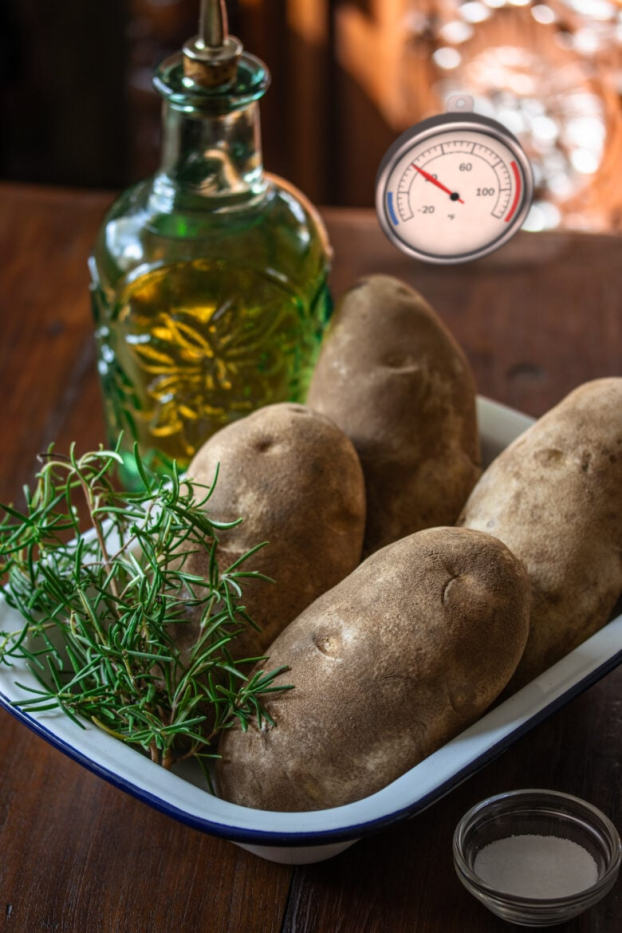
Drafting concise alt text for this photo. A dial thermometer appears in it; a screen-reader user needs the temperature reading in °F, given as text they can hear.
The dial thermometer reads 20 °F
